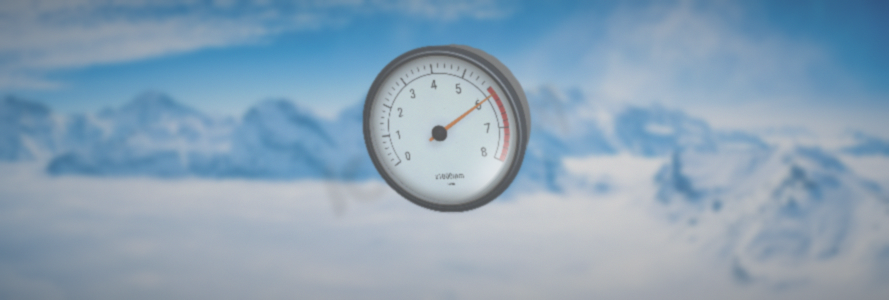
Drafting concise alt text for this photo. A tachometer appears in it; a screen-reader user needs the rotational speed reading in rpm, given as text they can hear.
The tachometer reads 6000 rpm
